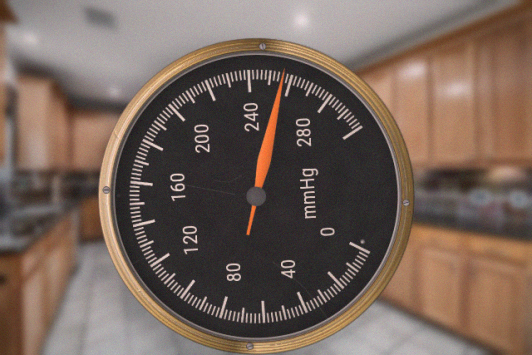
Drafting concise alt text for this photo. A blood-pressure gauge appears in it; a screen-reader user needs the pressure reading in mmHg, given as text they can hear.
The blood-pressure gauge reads 256 mmHg
